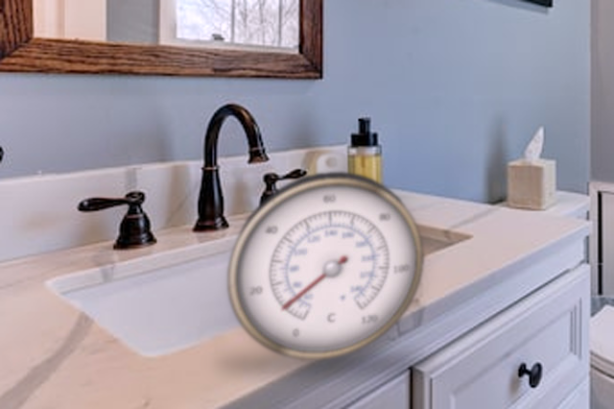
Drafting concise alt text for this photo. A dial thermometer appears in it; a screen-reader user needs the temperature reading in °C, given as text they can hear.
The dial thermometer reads 10 °C
